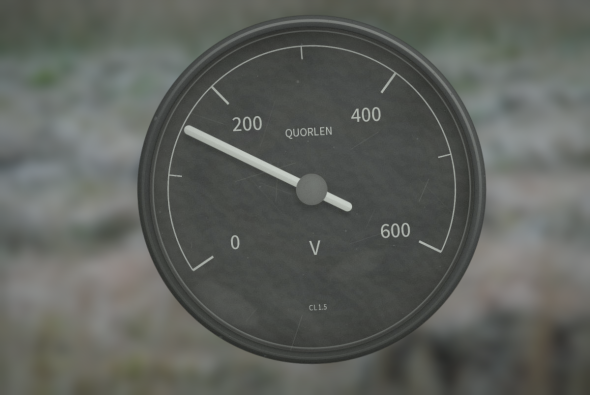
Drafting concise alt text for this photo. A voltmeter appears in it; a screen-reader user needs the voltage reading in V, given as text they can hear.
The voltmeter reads 150 V
